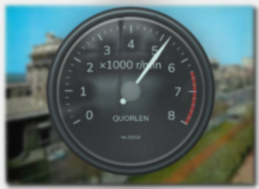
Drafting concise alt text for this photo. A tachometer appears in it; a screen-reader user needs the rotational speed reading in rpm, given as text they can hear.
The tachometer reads 5200 rpm
